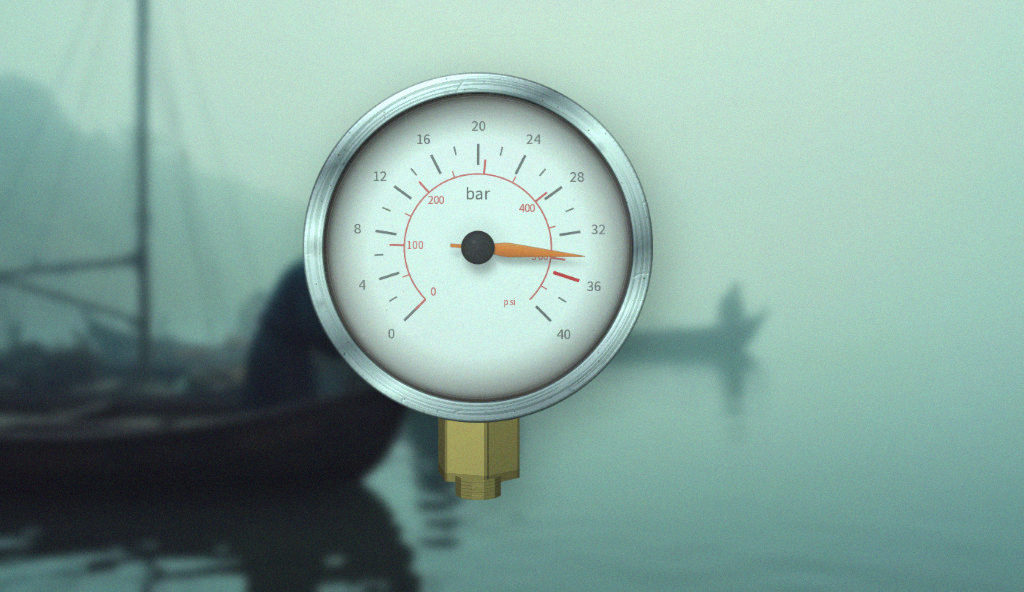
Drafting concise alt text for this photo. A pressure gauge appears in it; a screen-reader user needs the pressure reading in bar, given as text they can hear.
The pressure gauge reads 34 bar
